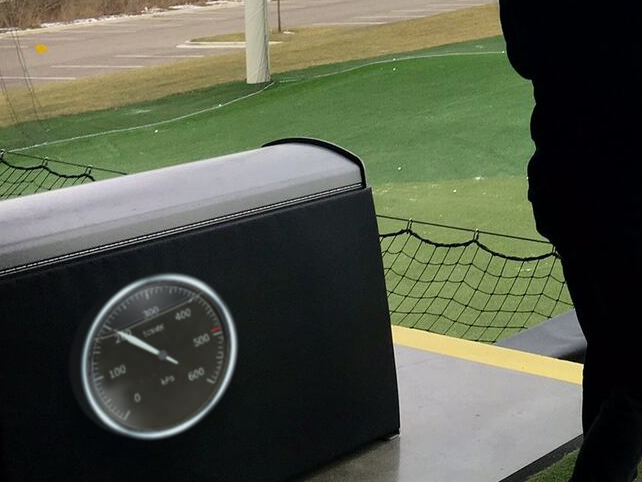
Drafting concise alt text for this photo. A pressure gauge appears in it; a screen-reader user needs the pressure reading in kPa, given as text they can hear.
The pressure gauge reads 200 kPa
